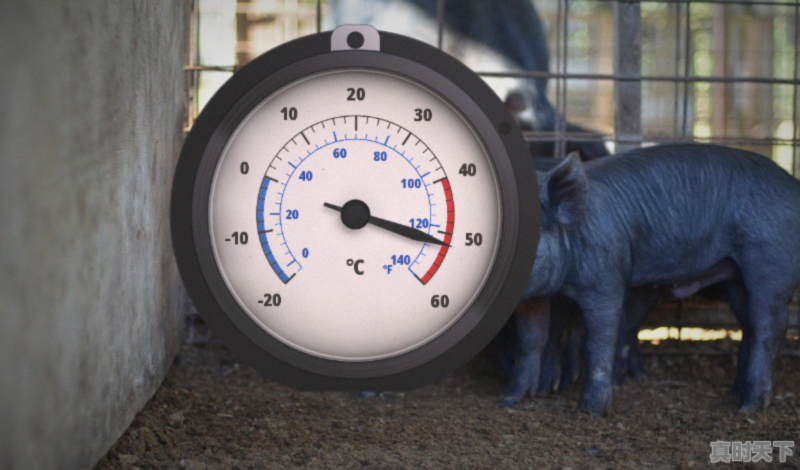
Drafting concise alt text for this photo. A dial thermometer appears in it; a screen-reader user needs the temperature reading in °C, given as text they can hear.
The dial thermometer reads 52 °C
